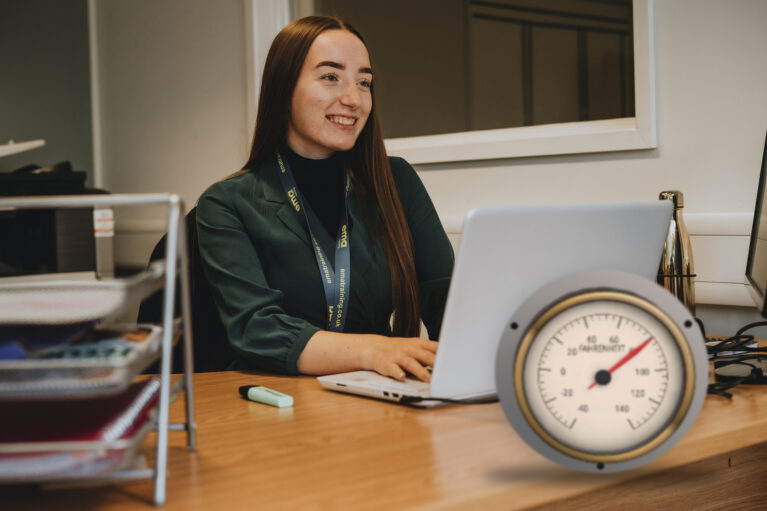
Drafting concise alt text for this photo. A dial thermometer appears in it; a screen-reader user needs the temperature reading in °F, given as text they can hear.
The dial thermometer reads 80 °F
